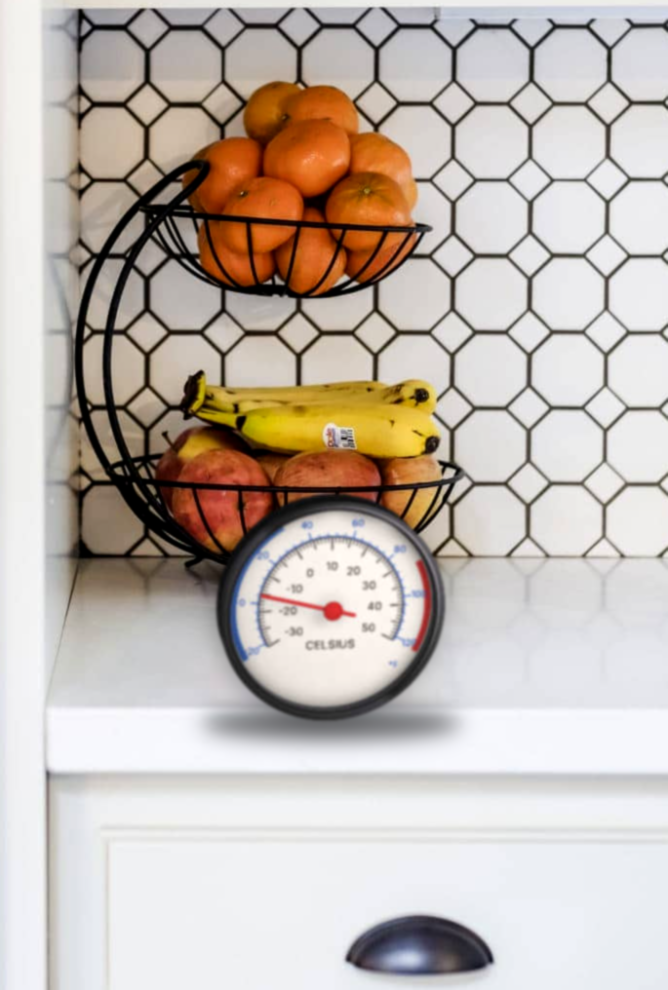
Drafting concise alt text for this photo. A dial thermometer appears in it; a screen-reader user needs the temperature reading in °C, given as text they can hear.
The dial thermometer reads -15 °C
